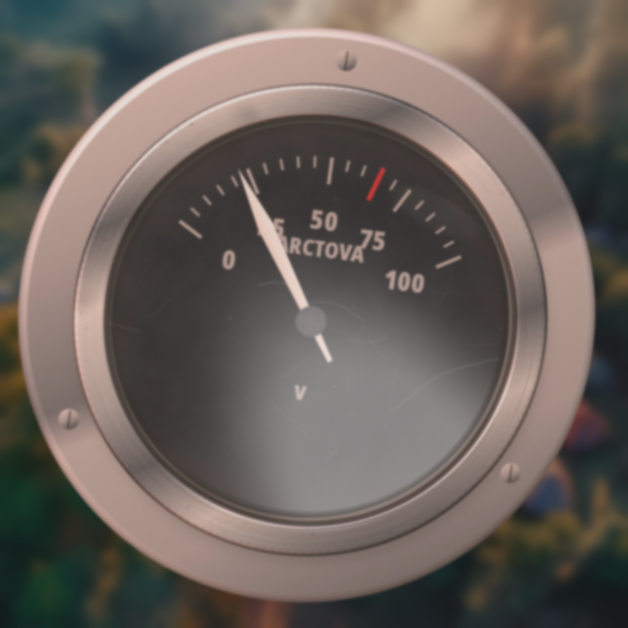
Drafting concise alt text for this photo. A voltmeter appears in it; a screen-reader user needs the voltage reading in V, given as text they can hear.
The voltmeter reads 22.5 V
